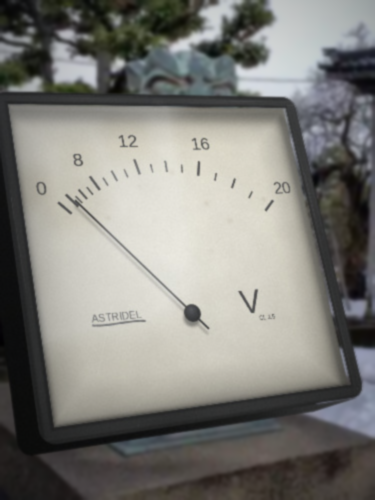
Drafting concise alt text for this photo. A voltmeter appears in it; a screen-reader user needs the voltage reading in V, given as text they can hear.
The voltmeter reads 4 V
